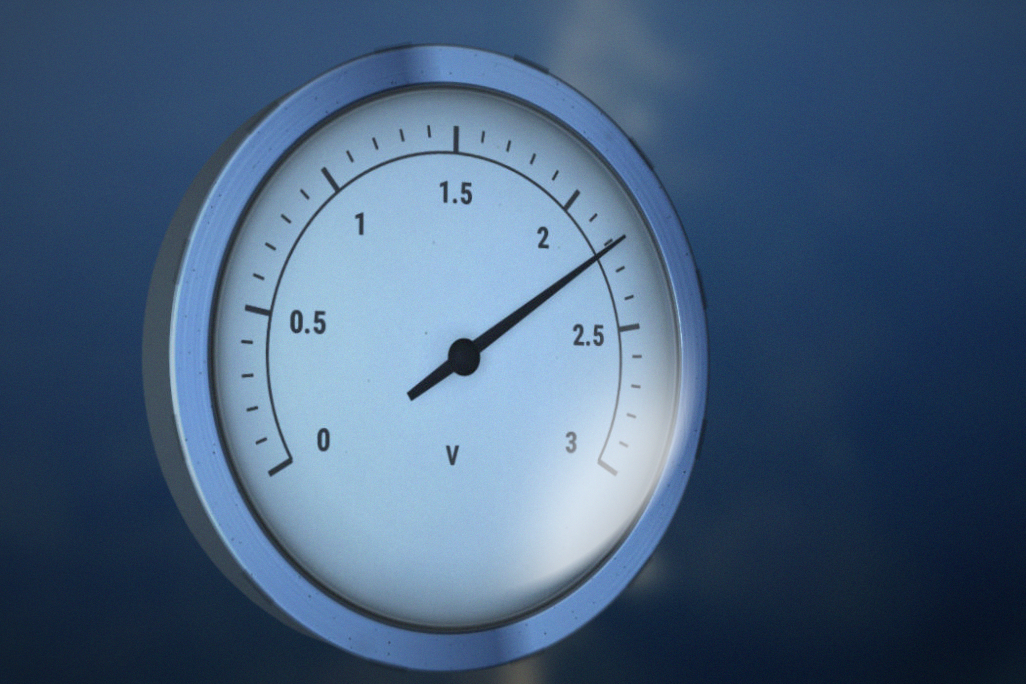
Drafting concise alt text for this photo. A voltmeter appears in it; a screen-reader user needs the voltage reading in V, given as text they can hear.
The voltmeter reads 2.2 V
